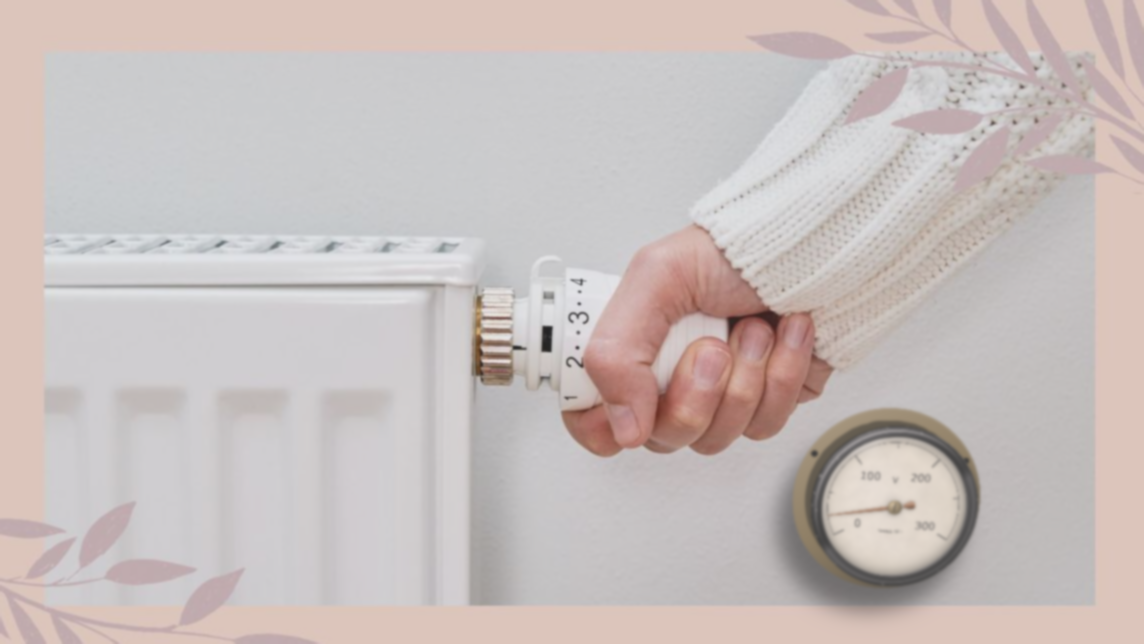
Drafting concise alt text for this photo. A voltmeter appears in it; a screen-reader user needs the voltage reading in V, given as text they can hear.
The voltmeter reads 25 V
